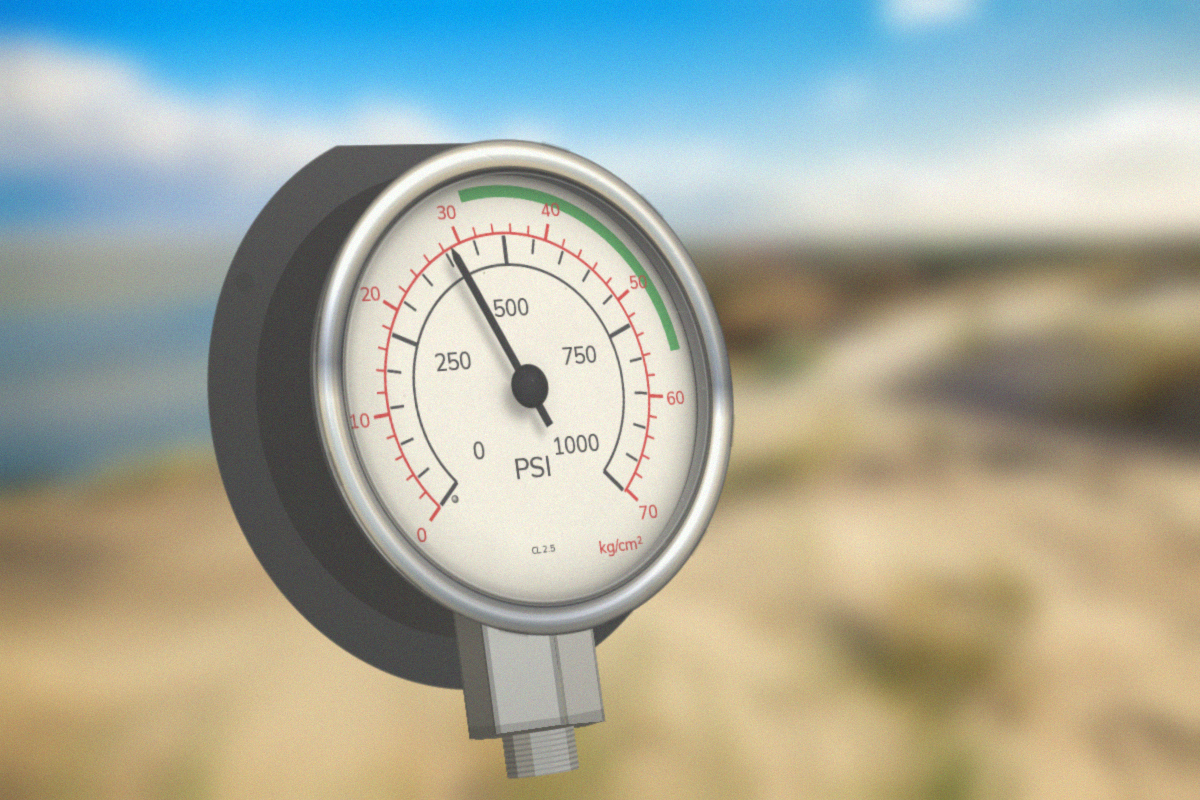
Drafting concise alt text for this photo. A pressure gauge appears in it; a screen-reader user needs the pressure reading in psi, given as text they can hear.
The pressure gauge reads 400 psi
